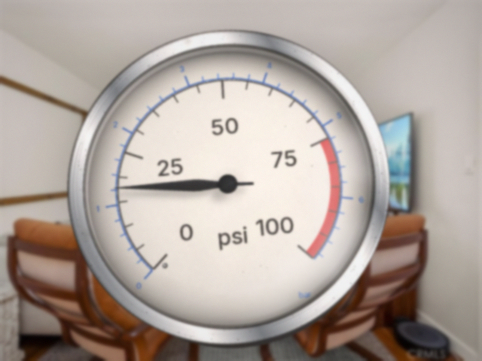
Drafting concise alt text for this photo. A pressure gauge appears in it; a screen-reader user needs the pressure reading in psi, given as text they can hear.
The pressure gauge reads 17.5 psi
